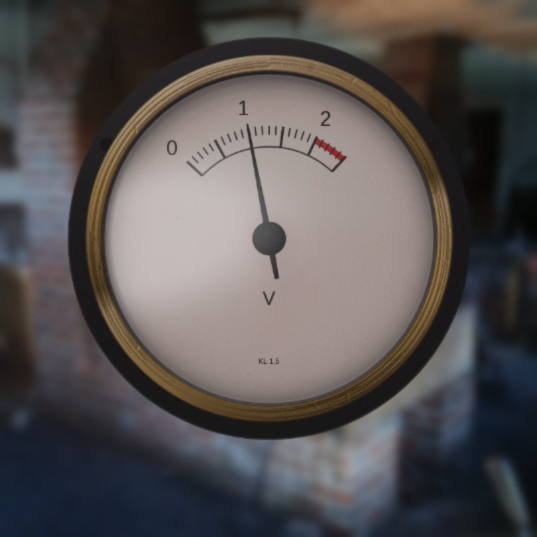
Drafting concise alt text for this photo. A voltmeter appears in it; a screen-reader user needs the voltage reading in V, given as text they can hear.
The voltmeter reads 1 V
